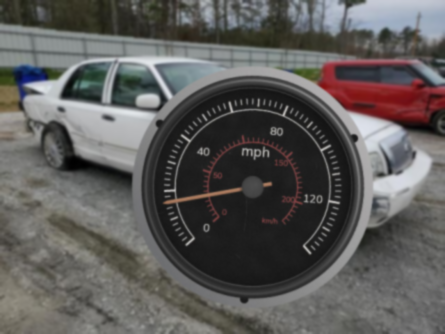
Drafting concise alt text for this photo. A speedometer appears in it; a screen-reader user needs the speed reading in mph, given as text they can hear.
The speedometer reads 16 mph
